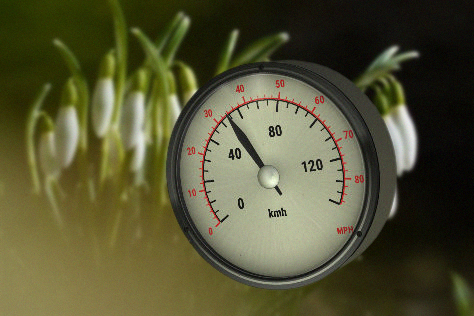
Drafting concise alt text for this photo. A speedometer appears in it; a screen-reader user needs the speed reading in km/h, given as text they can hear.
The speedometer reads 55 km/h
